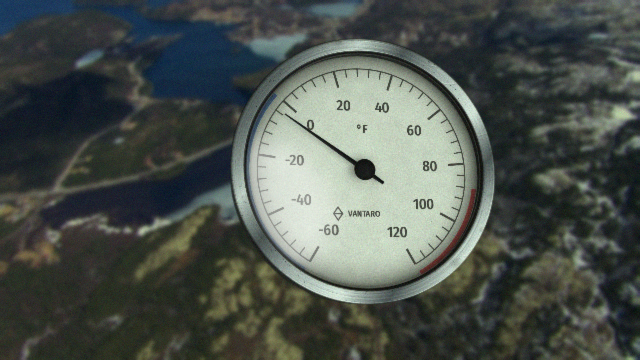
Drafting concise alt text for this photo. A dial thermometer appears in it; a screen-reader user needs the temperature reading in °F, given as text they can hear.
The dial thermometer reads -4 °F
